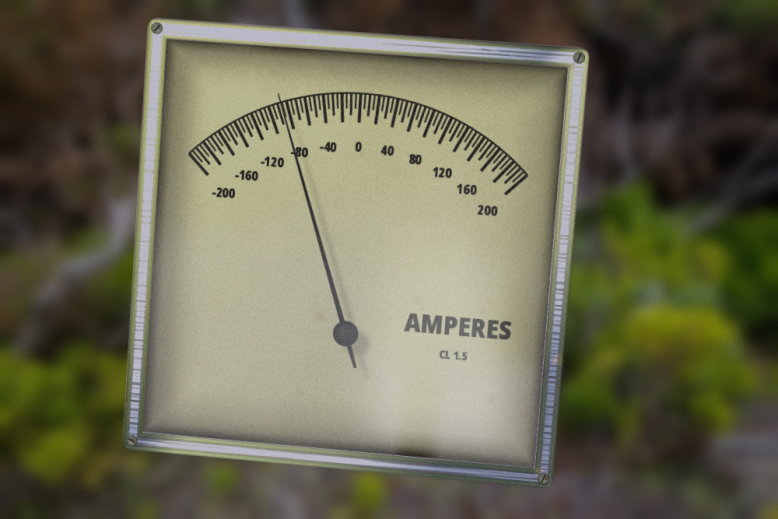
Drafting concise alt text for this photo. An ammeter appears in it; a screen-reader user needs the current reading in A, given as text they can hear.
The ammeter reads -85 A
